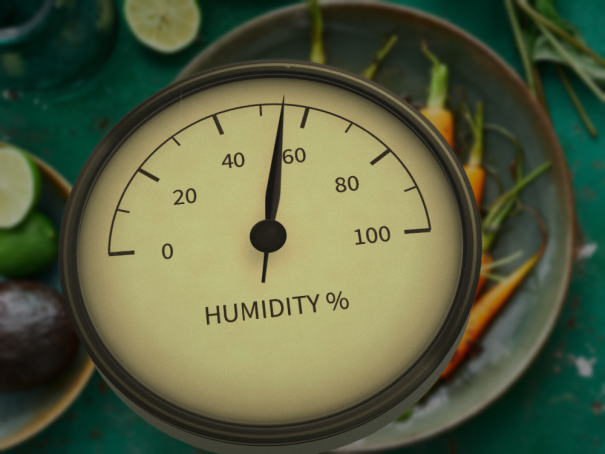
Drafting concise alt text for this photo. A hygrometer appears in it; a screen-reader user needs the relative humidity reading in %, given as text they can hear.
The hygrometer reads 55 %
